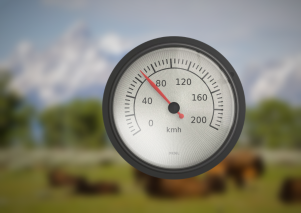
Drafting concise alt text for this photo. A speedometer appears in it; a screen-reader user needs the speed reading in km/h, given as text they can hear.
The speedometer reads 68 km/h
